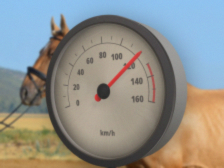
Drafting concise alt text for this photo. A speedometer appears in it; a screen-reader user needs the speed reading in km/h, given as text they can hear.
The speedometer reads 120 km/h
